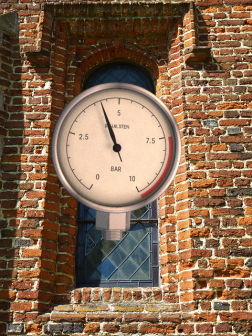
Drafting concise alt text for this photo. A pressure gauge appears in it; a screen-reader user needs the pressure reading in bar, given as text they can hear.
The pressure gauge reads 4.25 bar
